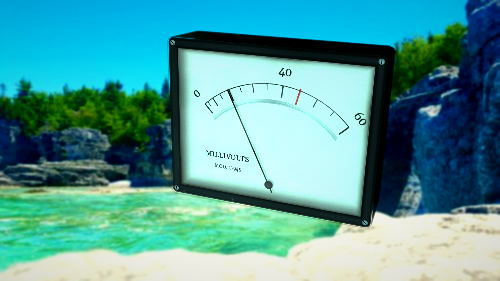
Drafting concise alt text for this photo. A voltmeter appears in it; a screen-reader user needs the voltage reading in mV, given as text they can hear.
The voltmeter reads 20 mV
